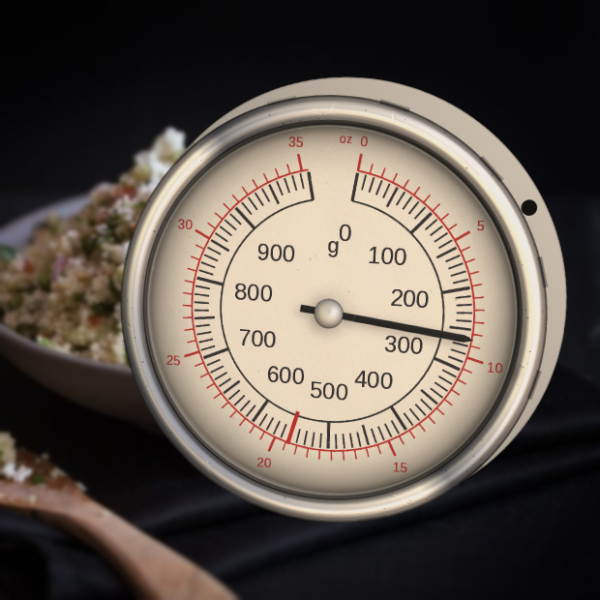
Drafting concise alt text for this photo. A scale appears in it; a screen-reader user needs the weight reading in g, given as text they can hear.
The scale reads 260 g
